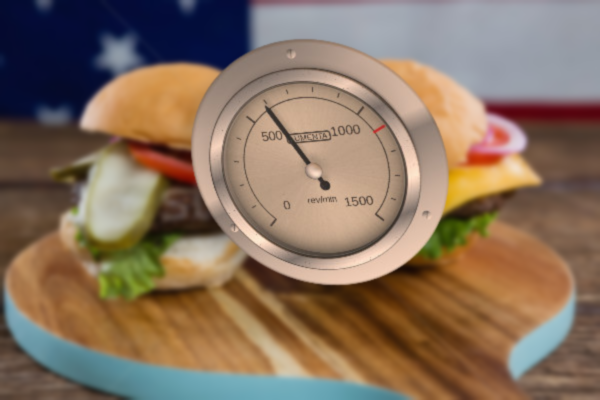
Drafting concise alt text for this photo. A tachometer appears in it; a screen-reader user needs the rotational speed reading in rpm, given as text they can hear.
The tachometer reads 600 rpm
